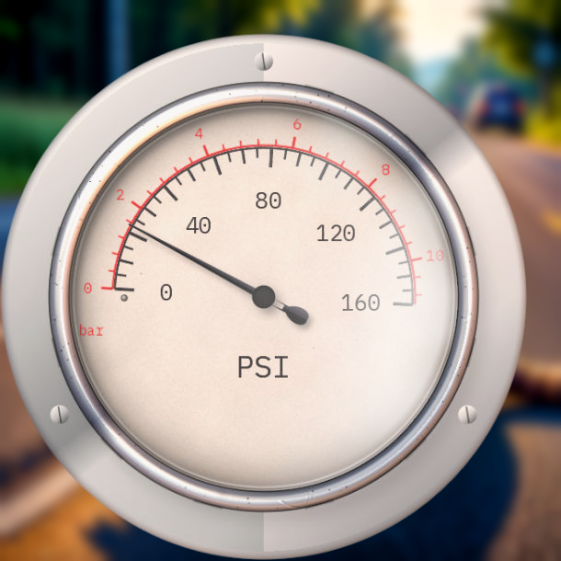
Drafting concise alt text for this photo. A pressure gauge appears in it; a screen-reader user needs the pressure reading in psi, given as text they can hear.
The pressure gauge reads 22.5 psi
